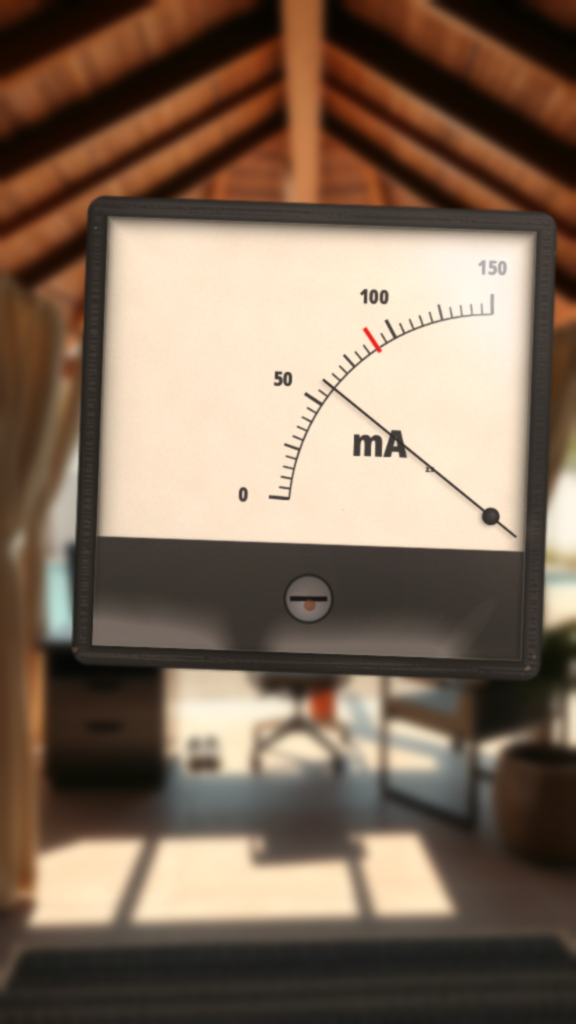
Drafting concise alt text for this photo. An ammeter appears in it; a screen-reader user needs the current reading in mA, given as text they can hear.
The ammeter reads 60 mA
